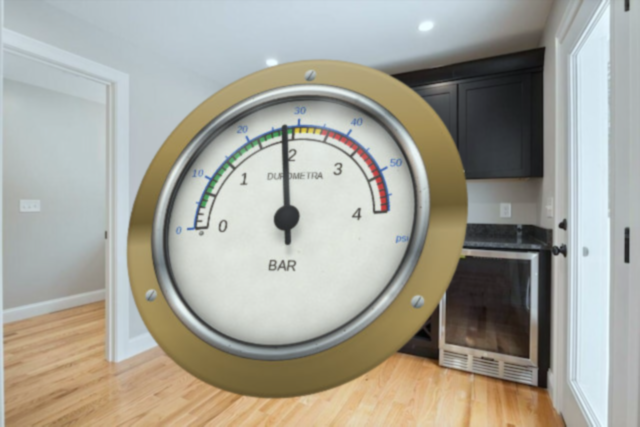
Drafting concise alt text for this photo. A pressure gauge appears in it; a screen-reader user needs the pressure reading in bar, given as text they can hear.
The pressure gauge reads 1.9 bar
